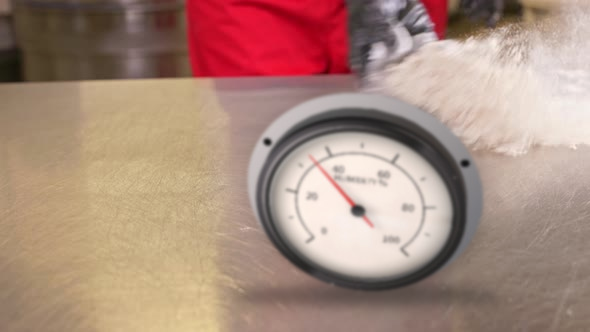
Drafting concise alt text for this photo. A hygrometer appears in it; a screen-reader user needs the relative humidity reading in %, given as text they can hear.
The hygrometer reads 35 %
